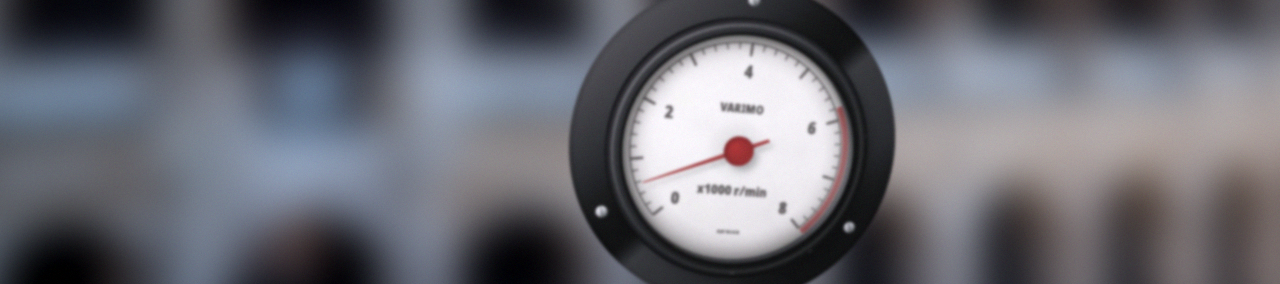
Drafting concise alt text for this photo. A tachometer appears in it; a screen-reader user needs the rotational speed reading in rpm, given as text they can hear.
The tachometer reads 600 rpm
